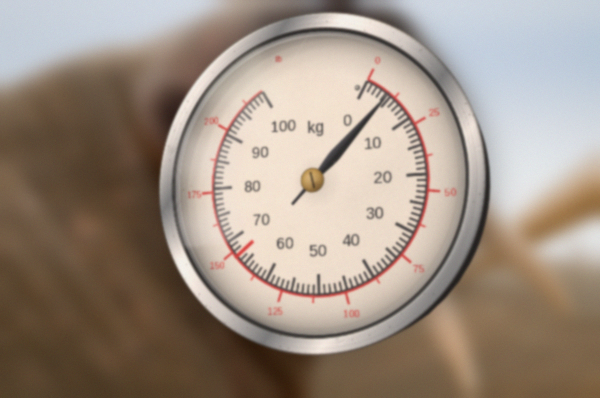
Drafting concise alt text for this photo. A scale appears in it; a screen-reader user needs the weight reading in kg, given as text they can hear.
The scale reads 5 kg
